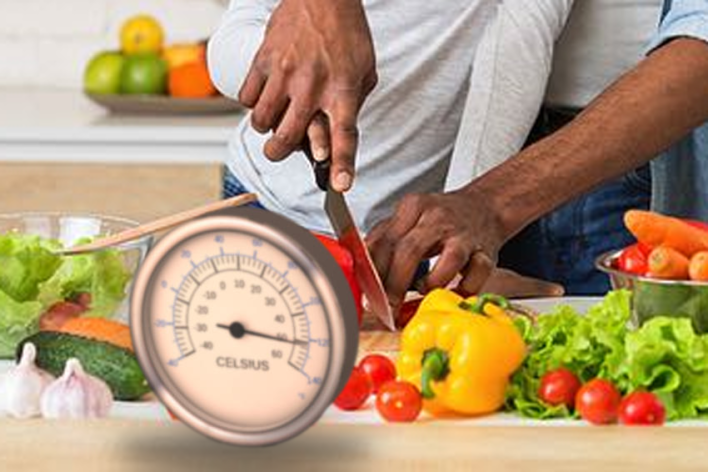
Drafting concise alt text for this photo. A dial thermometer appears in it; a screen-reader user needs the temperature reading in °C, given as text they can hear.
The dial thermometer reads 50 °C
